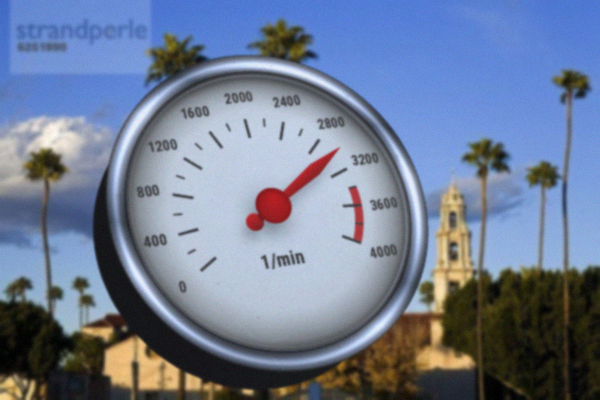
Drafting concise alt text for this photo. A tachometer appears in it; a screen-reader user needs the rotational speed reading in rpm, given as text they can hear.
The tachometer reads 3000 rpm
